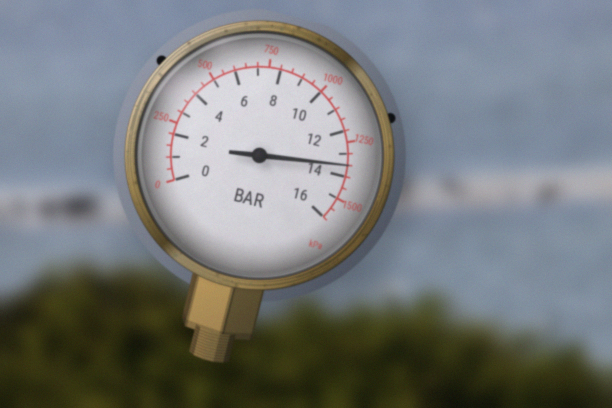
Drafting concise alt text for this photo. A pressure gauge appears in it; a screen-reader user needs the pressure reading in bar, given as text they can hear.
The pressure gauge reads 13.5 bar
